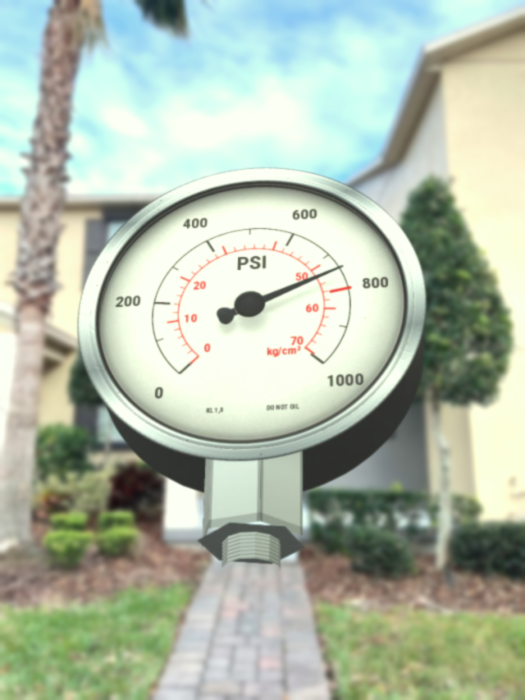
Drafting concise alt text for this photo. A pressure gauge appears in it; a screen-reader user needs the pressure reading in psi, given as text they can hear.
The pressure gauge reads 750 psi
